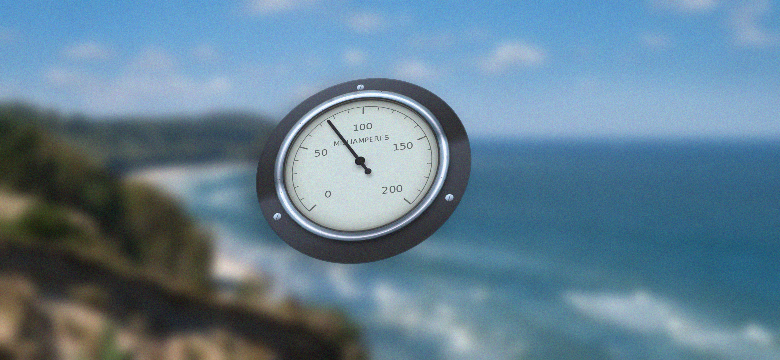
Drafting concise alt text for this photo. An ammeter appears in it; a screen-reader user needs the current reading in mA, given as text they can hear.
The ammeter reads 75 mA
